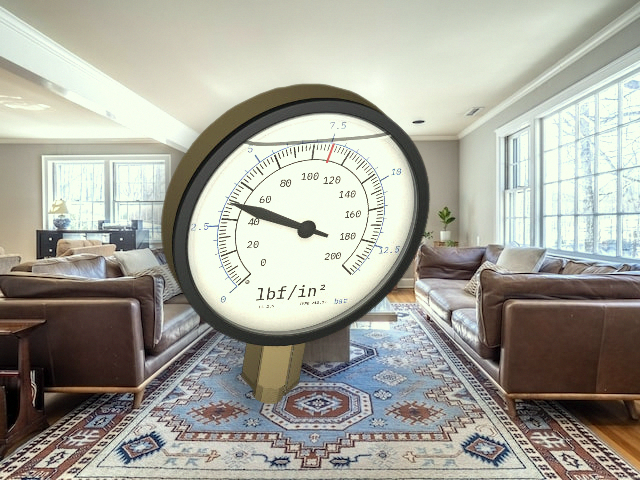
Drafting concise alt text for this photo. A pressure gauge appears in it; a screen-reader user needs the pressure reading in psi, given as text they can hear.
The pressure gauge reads 50 psi
